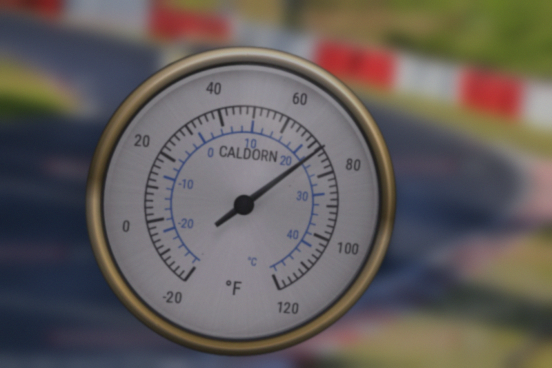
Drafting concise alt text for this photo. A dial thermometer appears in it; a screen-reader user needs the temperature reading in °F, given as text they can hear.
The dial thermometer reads 72 °F
